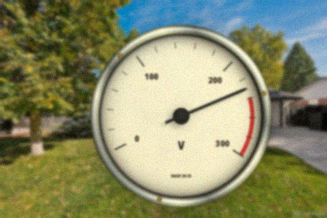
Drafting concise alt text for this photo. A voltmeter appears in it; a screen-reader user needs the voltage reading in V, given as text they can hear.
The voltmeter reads 230 V
